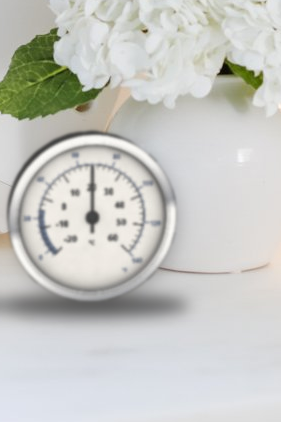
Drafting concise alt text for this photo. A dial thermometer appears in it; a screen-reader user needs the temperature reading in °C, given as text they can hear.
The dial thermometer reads 20 °C
